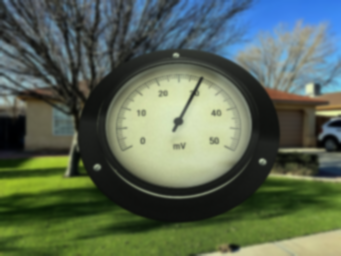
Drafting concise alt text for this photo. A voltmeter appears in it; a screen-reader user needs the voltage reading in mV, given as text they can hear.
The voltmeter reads 30 mV
